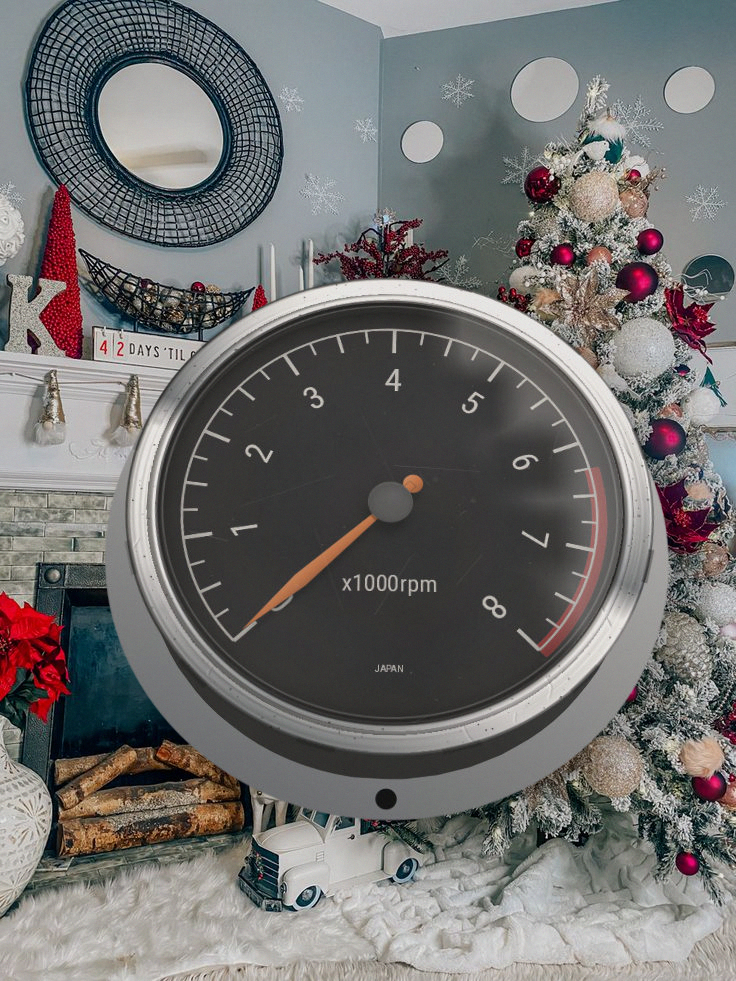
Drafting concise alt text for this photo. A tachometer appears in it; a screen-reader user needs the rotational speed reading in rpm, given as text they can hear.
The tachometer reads 0 rpm
